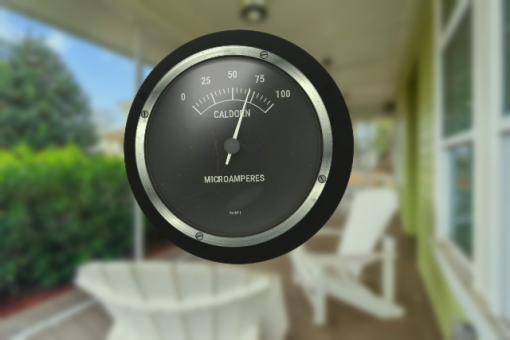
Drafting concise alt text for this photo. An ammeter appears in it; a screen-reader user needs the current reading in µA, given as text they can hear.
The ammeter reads 70 µA
